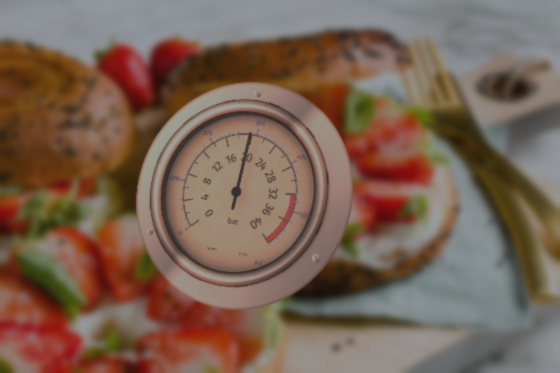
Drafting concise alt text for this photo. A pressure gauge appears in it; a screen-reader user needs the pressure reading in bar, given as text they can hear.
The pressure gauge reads 20 bar
